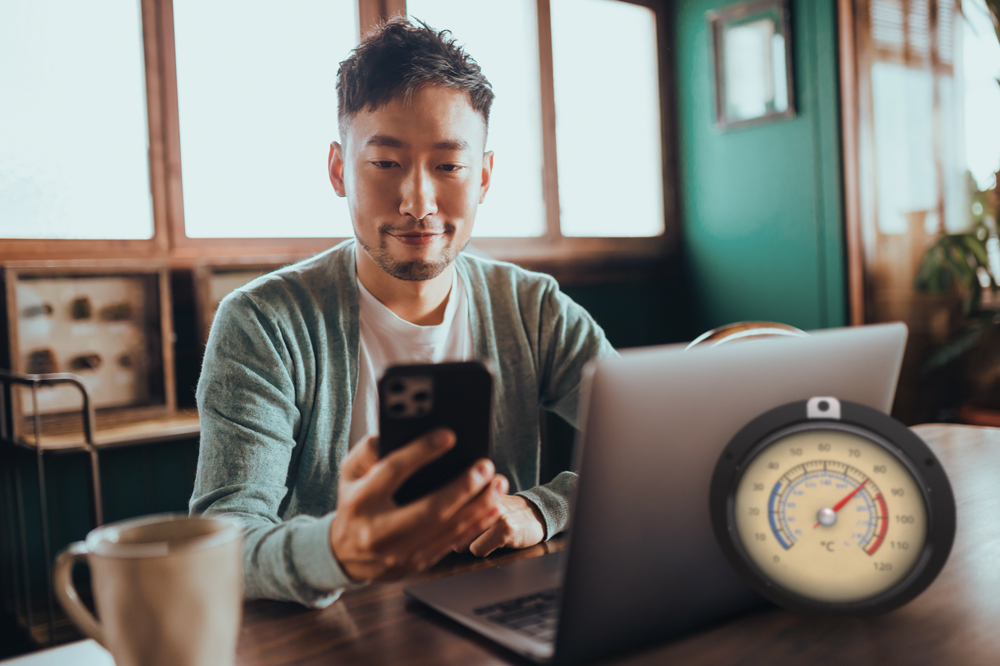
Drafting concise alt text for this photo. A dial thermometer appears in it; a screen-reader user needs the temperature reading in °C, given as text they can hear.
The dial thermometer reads 80 °C
